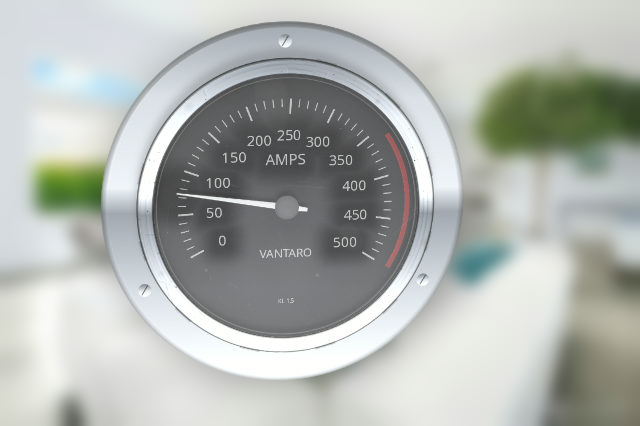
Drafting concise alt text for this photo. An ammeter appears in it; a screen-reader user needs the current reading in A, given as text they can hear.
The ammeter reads 75 A
